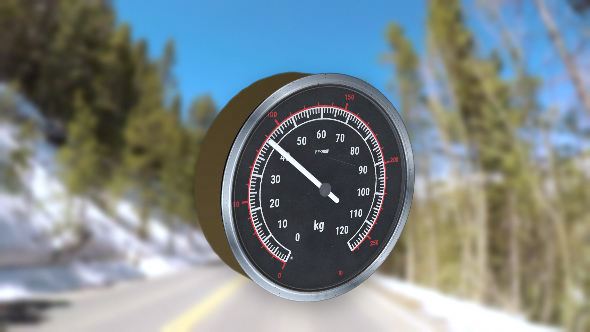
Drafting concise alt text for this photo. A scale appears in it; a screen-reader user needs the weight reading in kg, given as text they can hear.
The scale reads 40 kg
